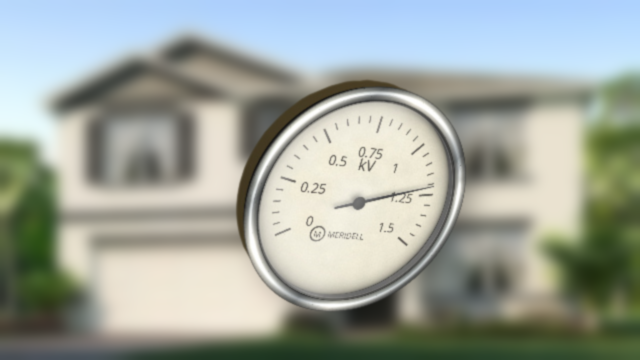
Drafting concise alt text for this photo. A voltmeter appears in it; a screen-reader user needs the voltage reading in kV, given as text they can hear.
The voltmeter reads 1.2 kV
